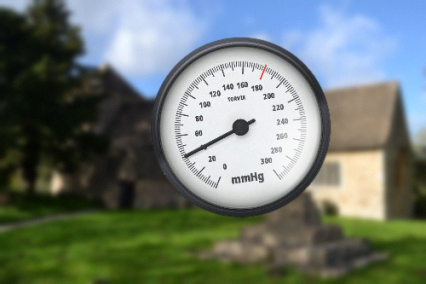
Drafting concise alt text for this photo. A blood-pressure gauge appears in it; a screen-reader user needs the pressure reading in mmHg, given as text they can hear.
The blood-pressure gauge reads 40 mmHg
